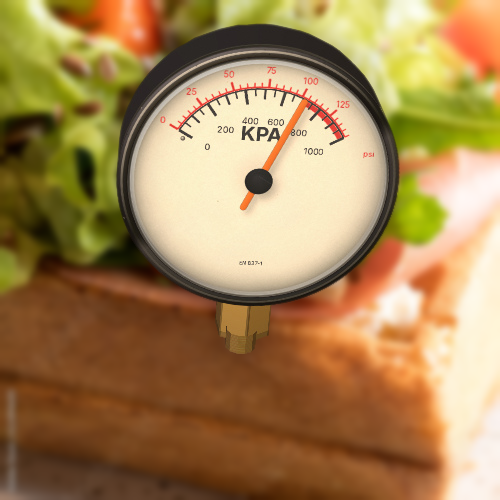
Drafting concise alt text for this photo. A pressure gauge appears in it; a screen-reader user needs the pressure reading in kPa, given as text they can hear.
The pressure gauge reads 700 kPa
